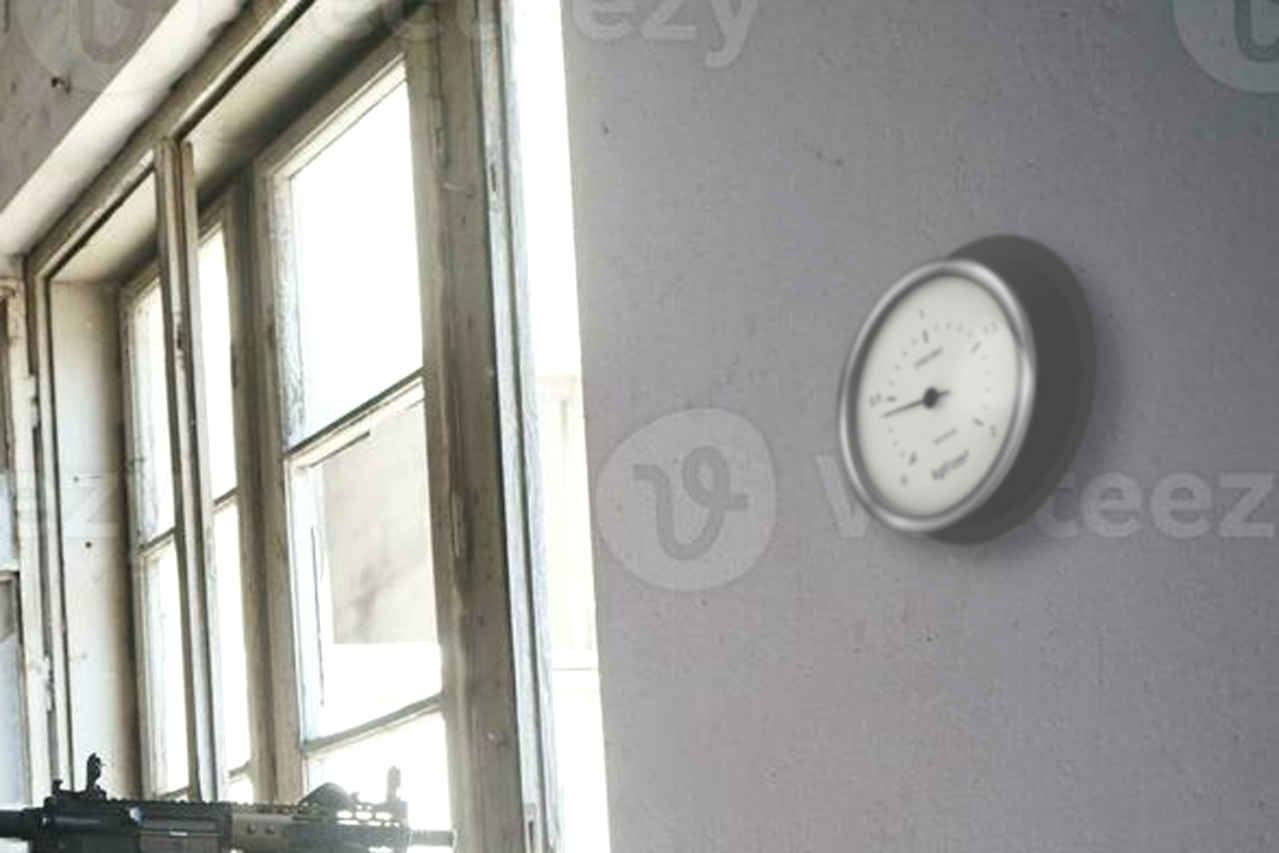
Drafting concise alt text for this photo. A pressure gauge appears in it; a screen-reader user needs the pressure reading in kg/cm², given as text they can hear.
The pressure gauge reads 0.4 kg/cm²
